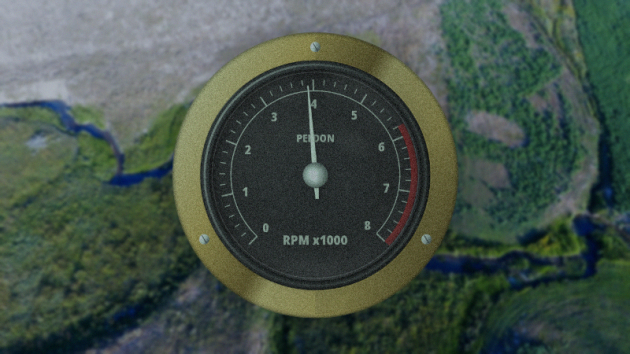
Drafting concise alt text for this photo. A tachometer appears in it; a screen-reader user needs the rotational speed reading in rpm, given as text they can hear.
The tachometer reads 3900 rpm
